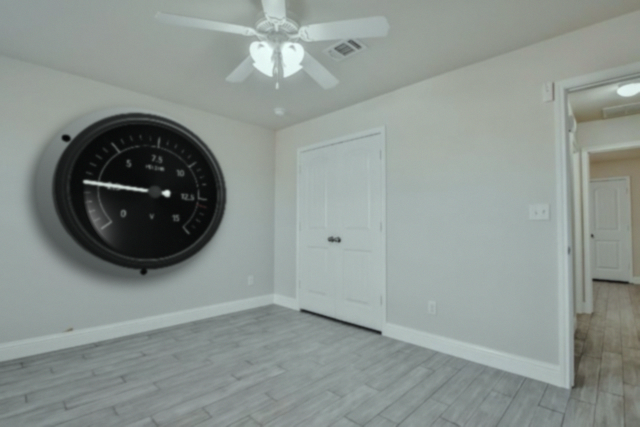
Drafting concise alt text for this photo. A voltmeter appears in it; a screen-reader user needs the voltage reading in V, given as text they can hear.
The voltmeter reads 2.5 V
